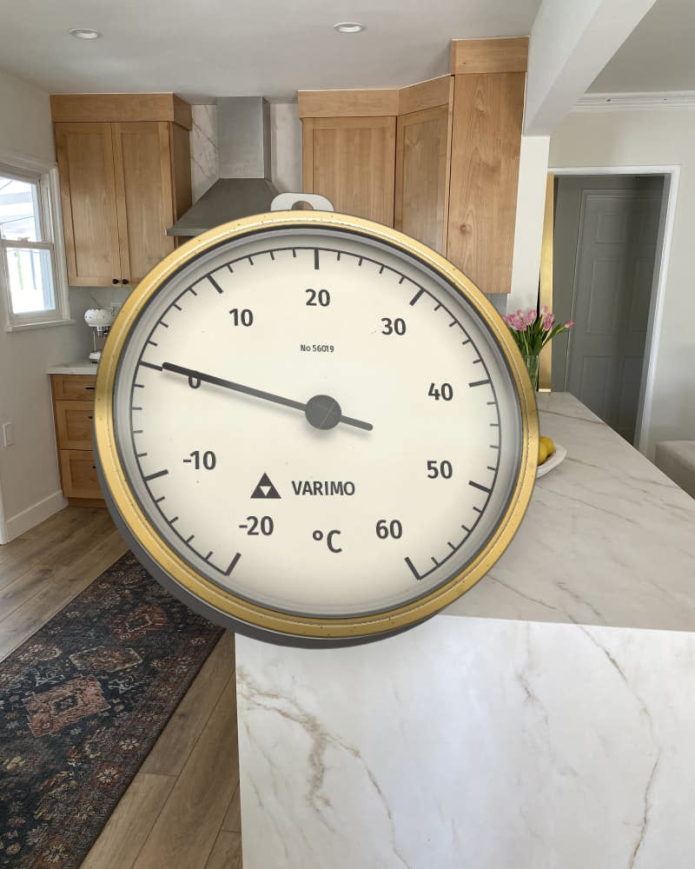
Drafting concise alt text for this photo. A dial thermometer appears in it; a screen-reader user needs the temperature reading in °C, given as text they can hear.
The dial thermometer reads 0 °C
